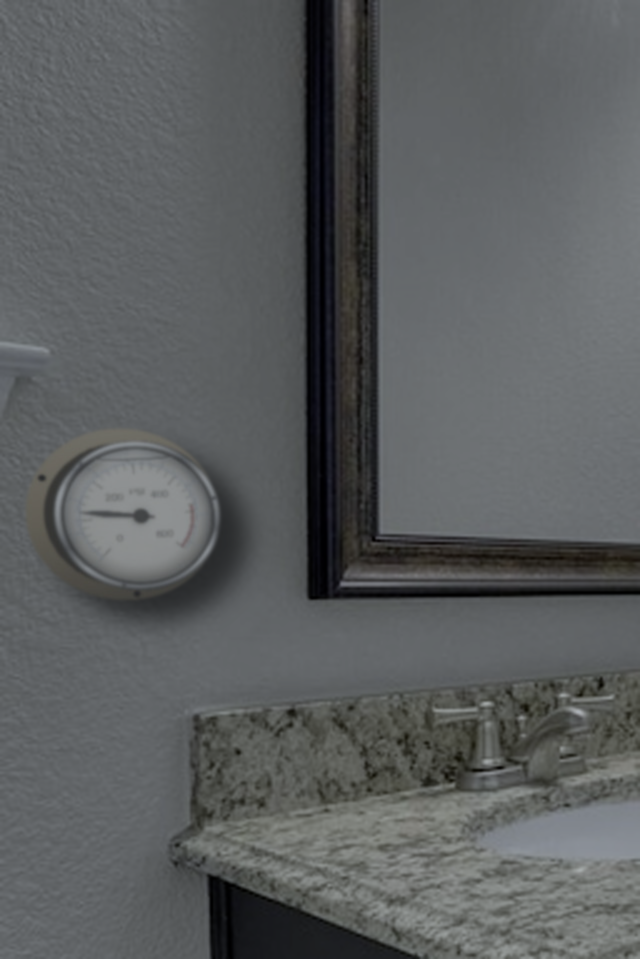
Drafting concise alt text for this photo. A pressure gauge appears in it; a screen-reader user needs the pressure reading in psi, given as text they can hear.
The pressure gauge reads 120 psi
